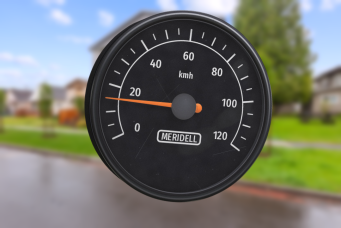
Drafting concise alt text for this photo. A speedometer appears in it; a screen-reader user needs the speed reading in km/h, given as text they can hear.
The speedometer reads 15 km/h
